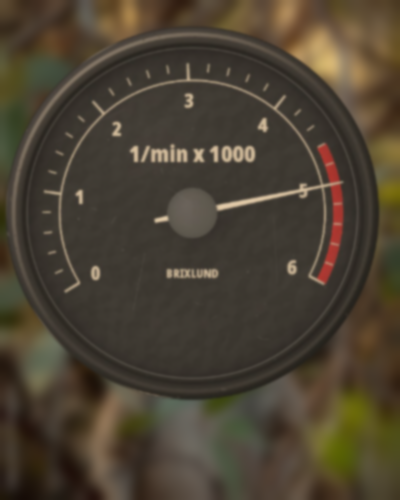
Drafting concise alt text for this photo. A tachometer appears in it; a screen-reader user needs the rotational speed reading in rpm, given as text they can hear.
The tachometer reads 5000 rpm
